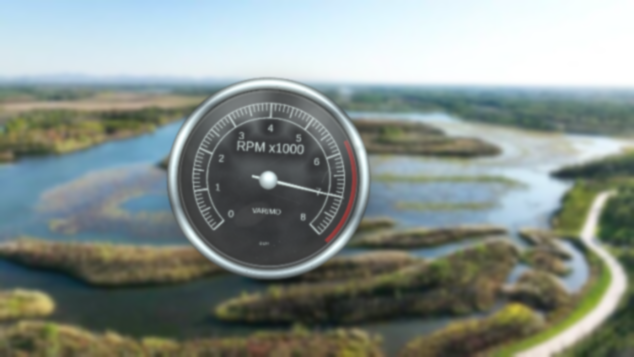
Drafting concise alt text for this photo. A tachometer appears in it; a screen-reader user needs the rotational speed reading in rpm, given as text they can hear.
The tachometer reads 7000 rpm
